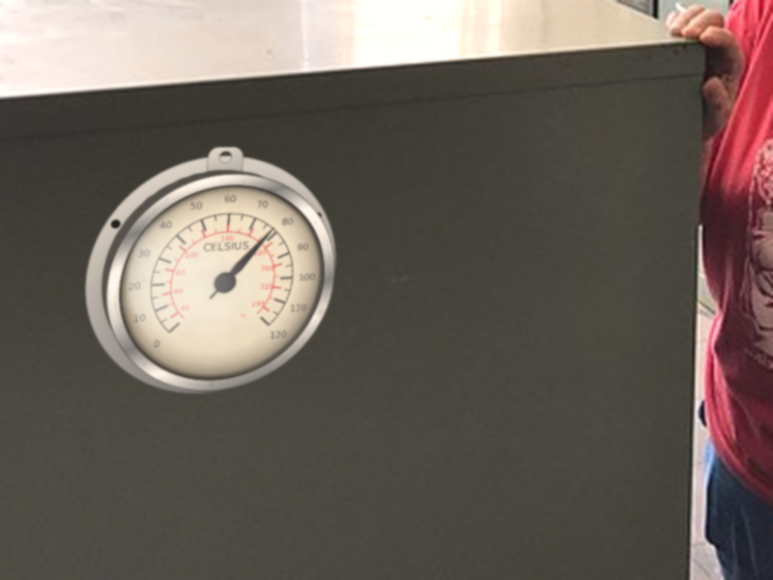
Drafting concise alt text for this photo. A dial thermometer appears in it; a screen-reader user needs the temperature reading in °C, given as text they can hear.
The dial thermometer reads 77.5 °C
